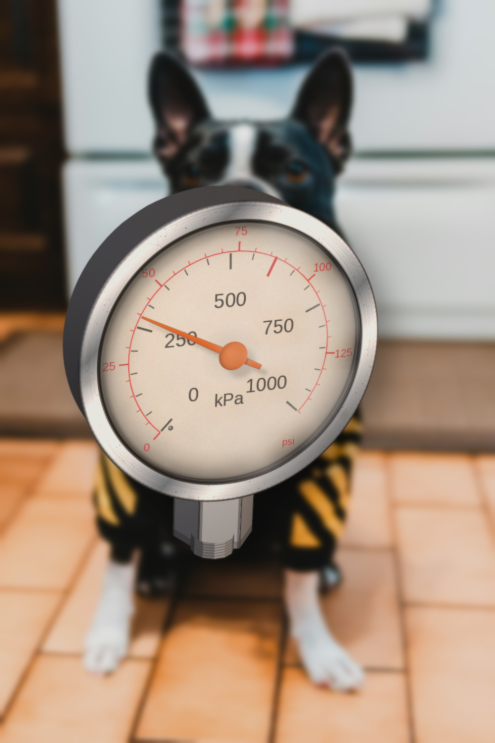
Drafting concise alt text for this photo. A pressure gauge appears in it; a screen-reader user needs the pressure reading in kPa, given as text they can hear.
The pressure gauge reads 275 kPa
